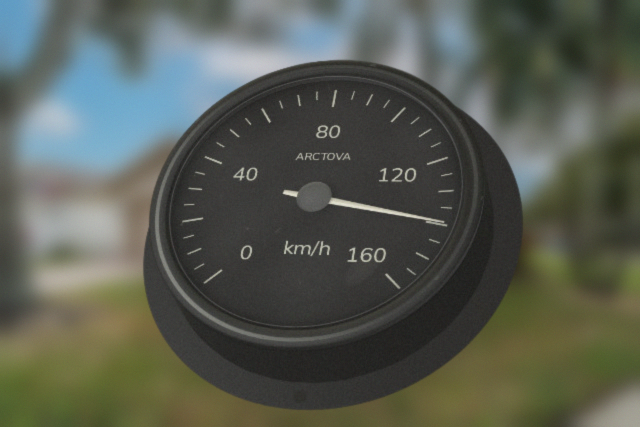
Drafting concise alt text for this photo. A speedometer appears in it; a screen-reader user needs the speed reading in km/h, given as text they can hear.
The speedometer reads 140 km/h
